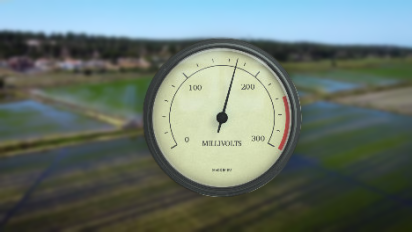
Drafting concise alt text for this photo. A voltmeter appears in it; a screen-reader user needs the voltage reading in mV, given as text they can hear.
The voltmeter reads 170 mV
